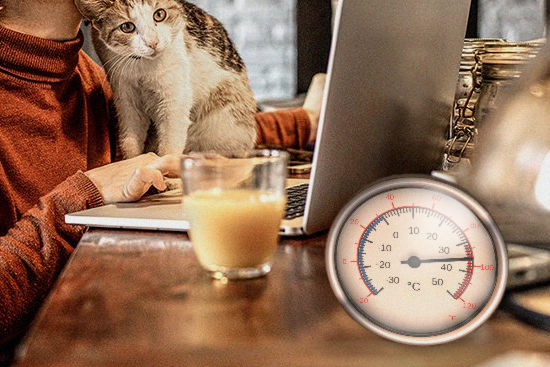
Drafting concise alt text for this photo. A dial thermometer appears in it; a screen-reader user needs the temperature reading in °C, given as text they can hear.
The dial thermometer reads 35 °C
